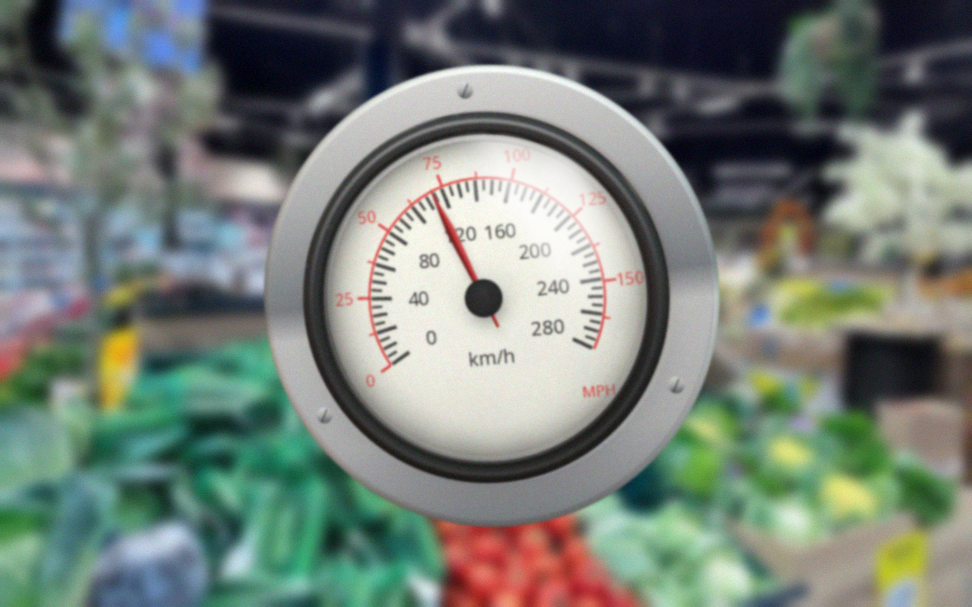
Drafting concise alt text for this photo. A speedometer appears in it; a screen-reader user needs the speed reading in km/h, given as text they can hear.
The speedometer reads 115 km/h
